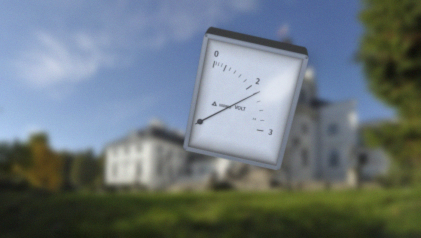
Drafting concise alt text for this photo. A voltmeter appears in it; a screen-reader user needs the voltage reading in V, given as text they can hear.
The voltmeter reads 2.2 V
